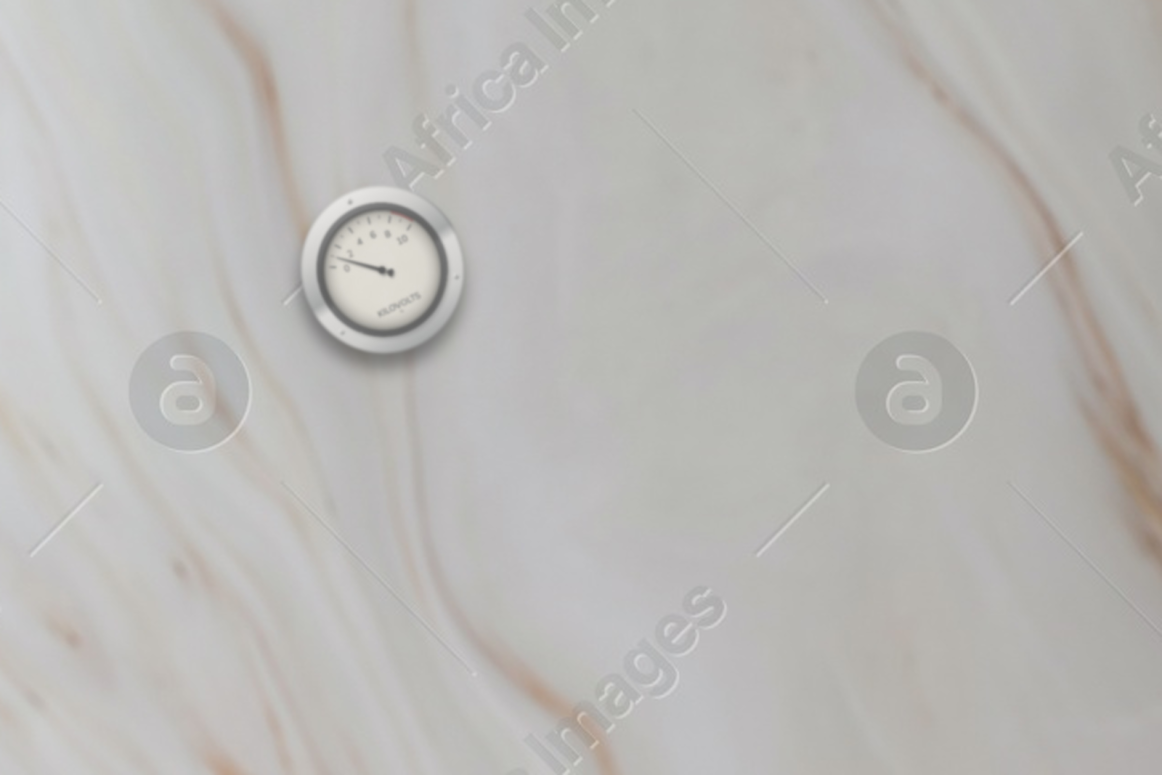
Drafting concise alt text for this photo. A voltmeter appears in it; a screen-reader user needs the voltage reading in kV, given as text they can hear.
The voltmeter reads 1 kV
